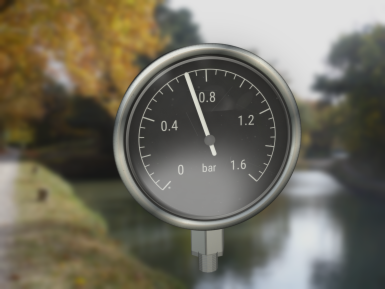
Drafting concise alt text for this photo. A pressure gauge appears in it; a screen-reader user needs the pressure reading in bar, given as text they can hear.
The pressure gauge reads 0.7 bar
